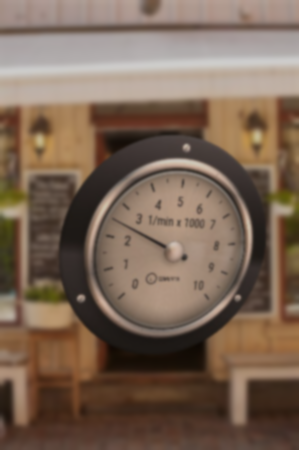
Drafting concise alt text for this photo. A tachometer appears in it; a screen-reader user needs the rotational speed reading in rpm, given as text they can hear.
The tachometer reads 2500 rpm
